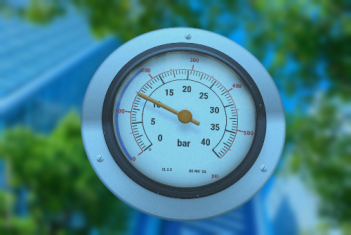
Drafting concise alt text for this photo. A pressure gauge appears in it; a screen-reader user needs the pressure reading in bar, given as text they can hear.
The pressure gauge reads 10 bar
